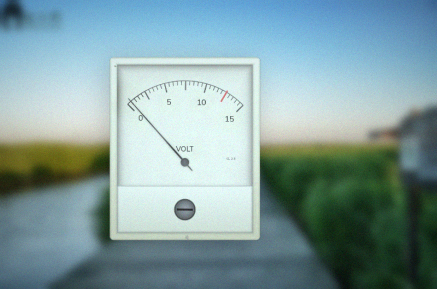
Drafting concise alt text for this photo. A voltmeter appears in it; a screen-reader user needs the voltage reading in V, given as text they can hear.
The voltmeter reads 0.5 V
